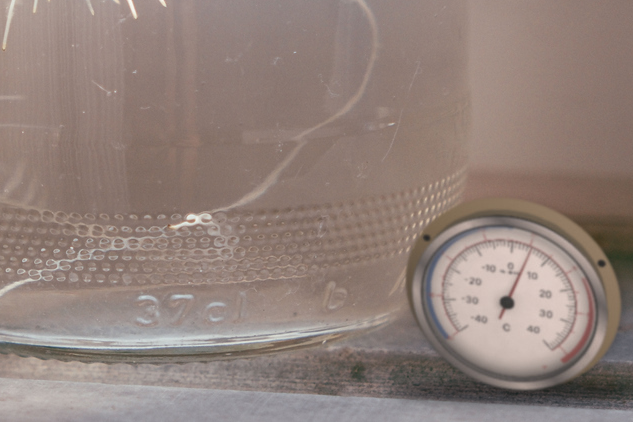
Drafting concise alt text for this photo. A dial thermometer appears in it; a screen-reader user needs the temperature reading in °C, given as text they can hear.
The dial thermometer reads 5 °C
